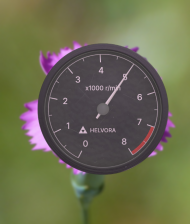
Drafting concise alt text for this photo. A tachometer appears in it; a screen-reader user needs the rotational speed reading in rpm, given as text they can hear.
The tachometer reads 5000 rpm
